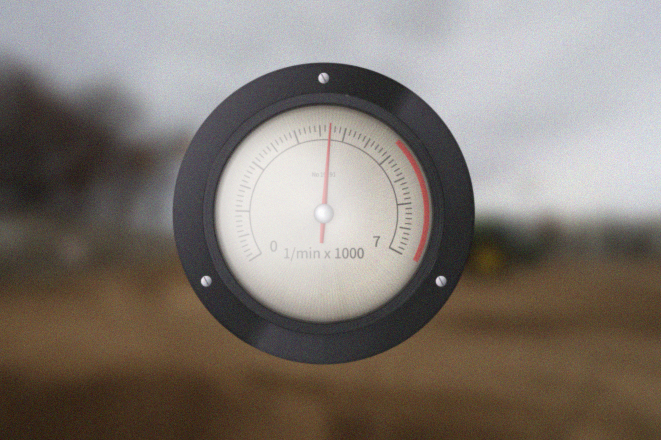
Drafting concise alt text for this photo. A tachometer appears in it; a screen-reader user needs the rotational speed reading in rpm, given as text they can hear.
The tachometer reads 3700 rpm
